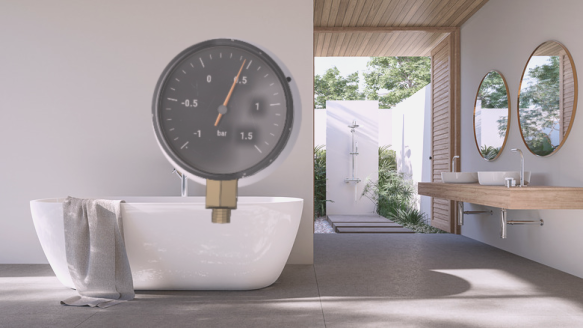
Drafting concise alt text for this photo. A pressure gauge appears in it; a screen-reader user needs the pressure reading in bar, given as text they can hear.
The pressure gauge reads 0.45 bar
